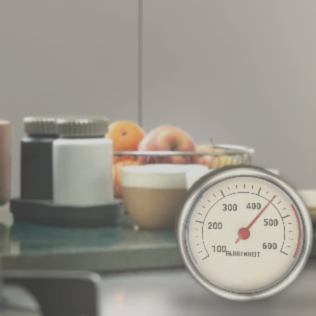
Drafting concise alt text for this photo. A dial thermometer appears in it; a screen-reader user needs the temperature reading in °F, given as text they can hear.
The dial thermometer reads 440 °F
